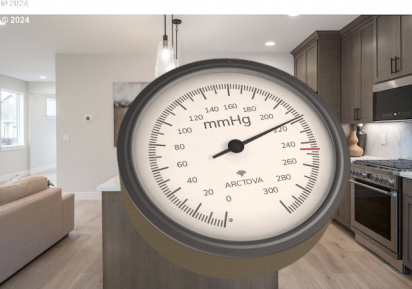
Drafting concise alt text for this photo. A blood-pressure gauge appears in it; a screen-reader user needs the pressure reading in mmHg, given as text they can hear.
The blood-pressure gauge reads 220 mmHg
